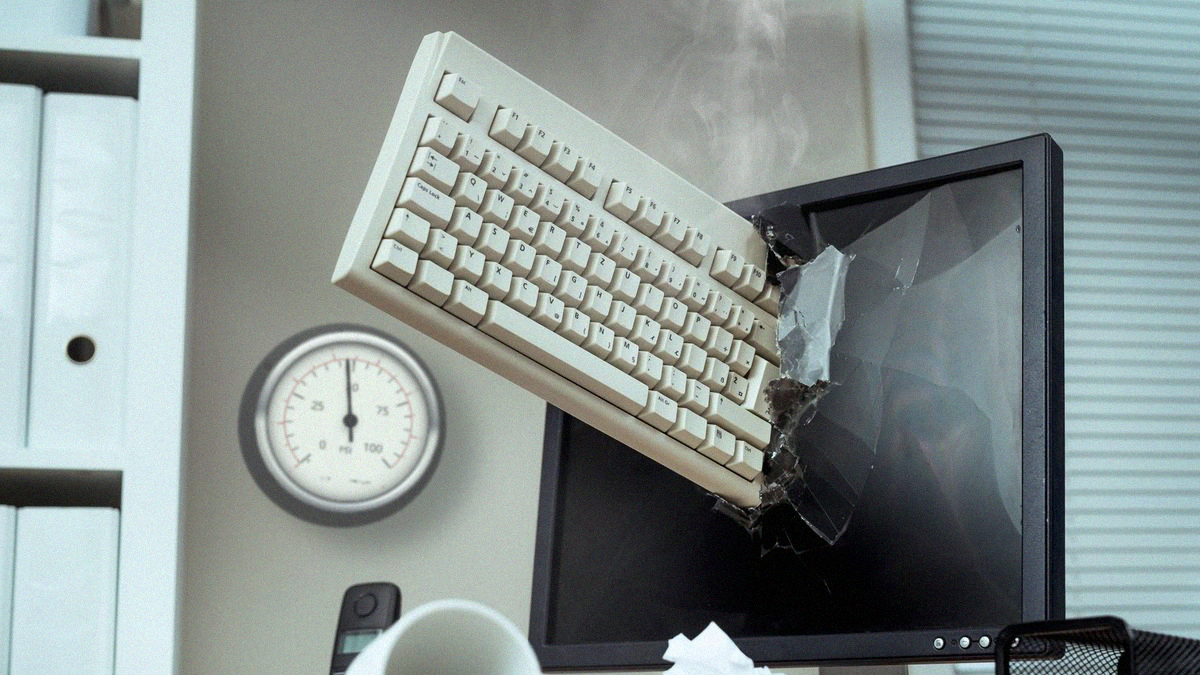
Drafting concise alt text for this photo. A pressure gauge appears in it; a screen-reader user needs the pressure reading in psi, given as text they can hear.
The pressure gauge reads 47.5 psi
